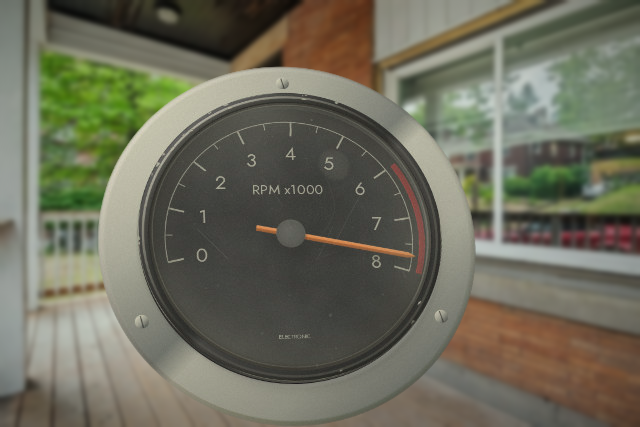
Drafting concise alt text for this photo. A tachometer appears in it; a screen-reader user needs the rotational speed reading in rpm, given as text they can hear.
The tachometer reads 7750 rpm
